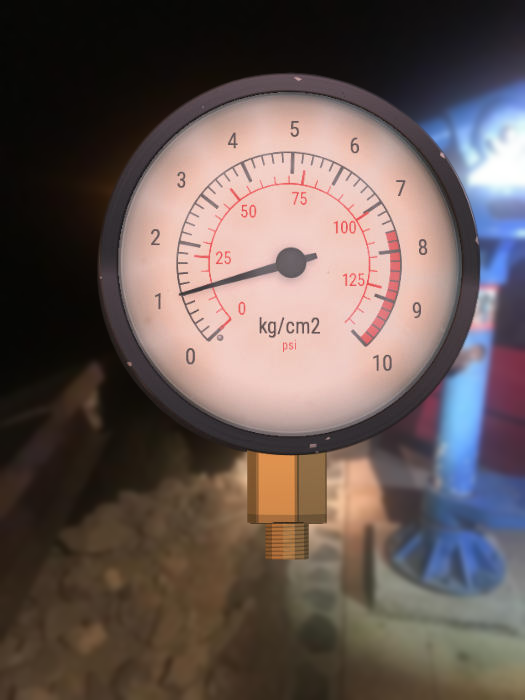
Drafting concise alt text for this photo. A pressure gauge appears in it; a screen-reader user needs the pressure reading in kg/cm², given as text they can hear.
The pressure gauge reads 1 kg/cm²
